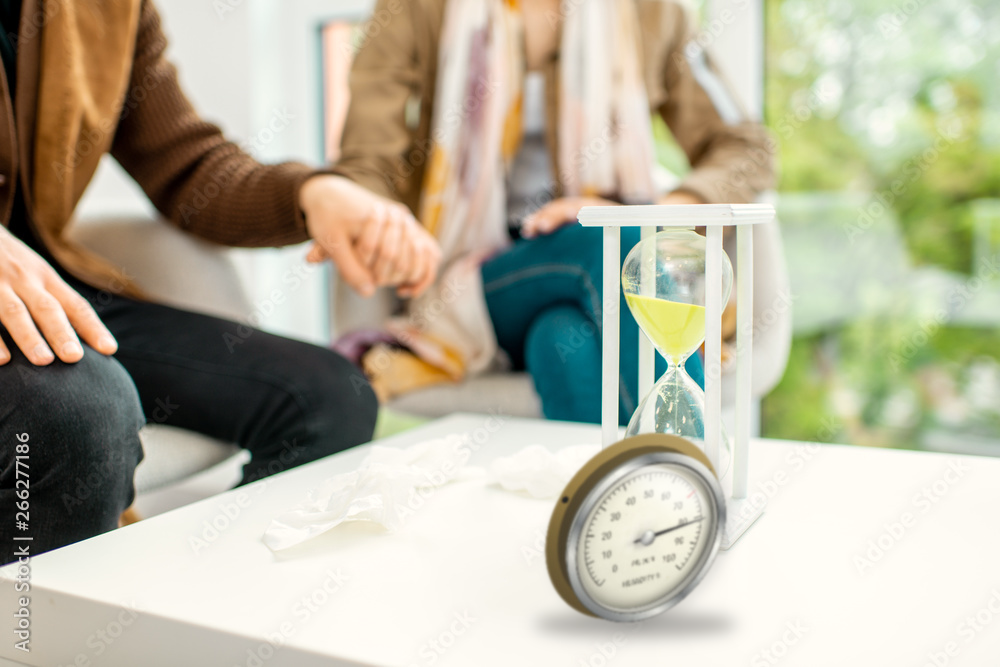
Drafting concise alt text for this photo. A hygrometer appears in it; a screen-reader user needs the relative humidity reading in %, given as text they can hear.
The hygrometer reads 80 %
